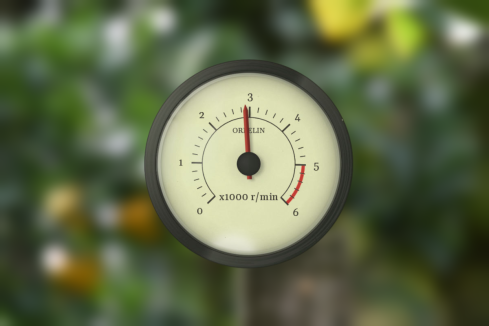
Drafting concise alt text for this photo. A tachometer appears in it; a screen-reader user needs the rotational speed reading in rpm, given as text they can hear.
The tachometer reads 2900 rpm
